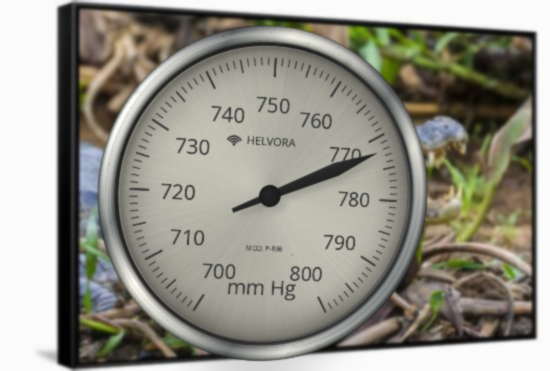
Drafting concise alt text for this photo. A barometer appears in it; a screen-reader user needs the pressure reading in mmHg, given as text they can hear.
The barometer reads 772 mmHg
